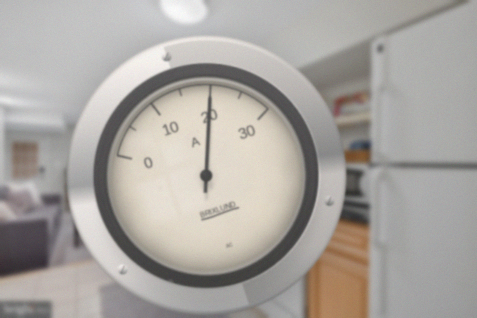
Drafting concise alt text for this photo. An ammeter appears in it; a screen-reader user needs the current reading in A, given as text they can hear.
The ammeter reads 20 A
